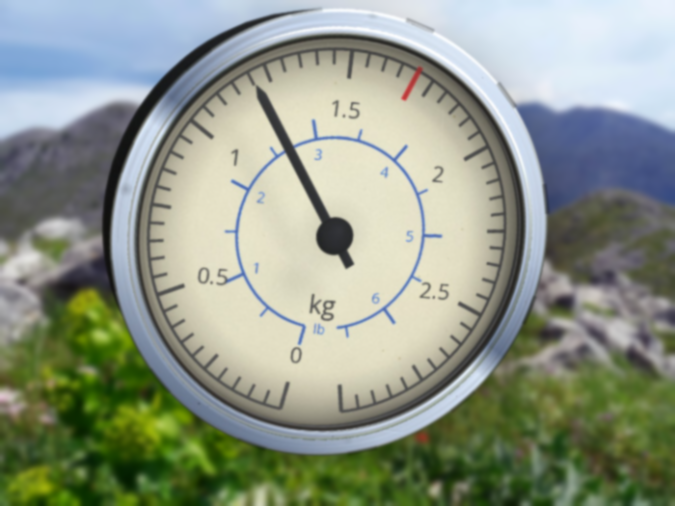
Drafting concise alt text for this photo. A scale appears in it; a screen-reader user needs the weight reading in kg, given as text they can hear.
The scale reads 1.2 kg
